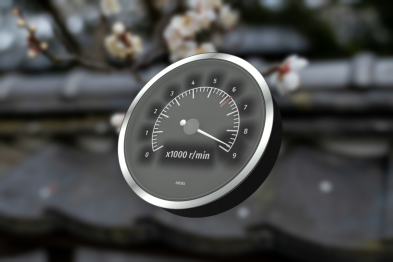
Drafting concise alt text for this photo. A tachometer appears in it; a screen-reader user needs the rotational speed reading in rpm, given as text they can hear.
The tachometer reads 8800 rpm
